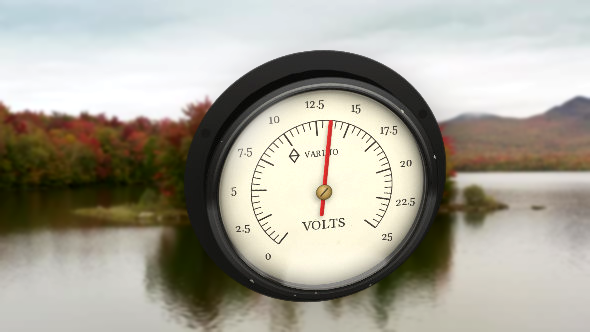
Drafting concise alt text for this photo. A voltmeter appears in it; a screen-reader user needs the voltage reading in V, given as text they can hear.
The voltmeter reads 13.5 V
